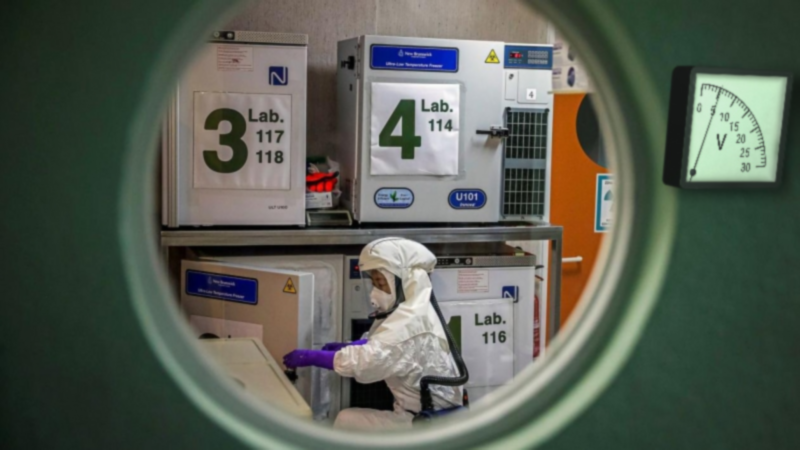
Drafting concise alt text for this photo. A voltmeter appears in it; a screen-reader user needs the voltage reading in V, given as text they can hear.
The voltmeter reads 5 V
